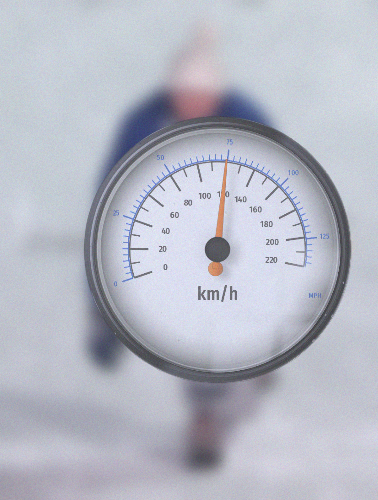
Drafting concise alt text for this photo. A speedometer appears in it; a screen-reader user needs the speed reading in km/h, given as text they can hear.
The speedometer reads 120 km/h
